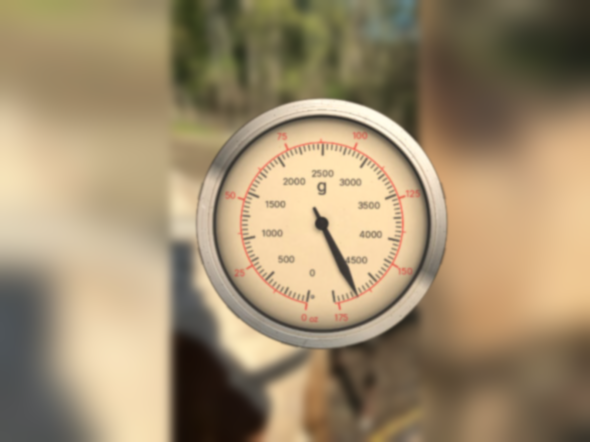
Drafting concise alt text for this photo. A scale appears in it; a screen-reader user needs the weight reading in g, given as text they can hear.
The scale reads 4750 g
